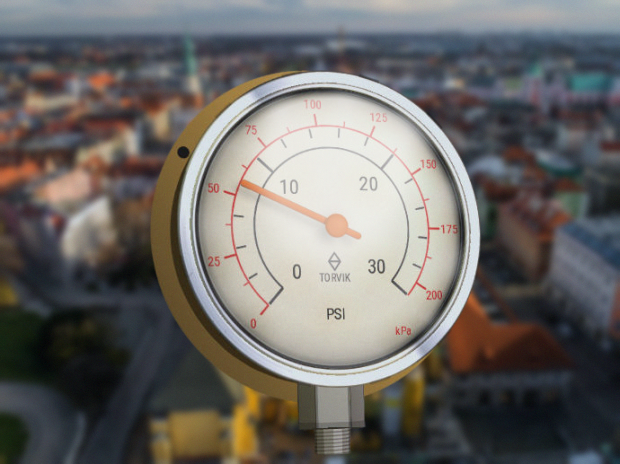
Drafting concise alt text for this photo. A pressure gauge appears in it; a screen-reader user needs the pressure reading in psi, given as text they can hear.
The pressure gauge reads 8 psi
